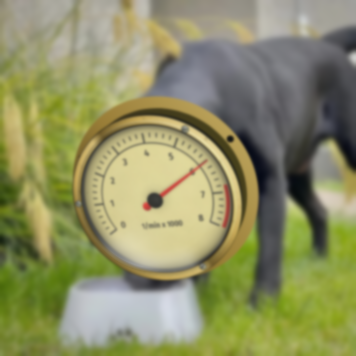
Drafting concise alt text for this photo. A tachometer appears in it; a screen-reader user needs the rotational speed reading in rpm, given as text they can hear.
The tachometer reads 6000 rpm
